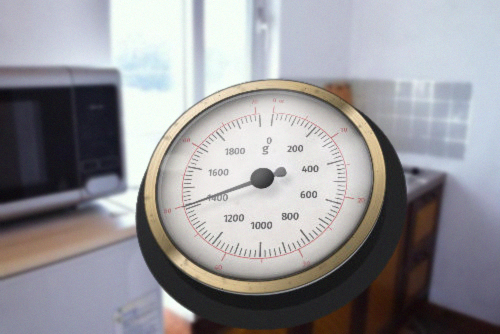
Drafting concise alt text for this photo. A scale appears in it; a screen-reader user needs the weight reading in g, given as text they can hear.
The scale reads 1400 g
